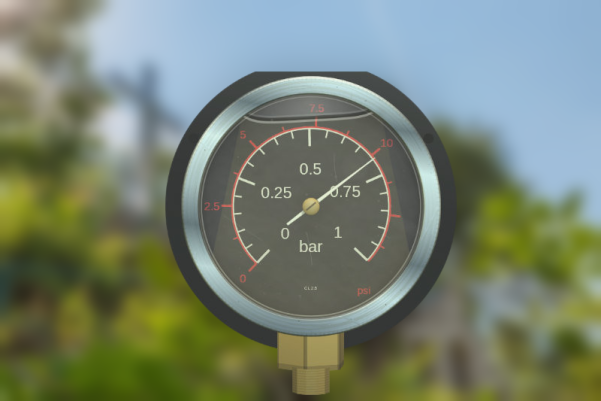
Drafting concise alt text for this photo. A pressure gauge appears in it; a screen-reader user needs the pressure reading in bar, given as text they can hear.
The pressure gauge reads 0.7 bar
